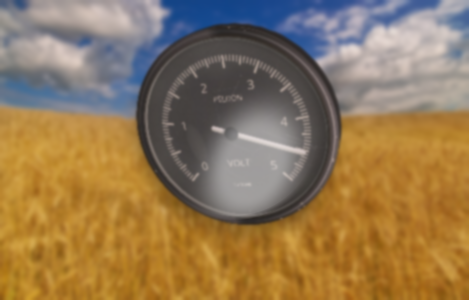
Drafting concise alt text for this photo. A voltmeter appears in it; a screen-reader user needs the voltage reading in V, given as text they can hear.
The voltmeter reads 4.5 V
